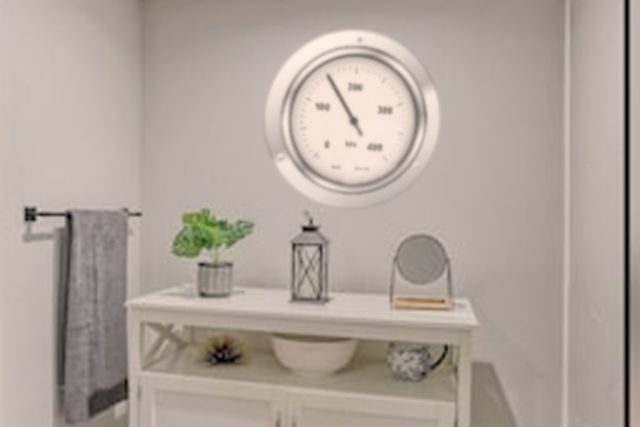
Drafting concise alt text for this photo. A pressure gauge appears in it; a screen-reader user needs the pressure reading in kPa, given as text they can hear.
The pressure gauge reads 150 kPa
